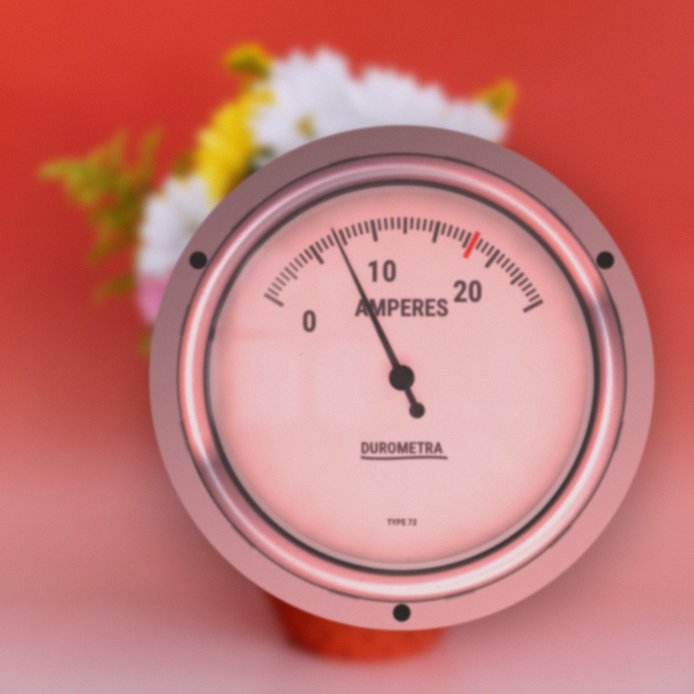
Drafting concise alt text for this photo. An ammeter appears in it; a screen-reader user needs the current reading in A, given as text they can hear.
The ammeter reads 7 A
